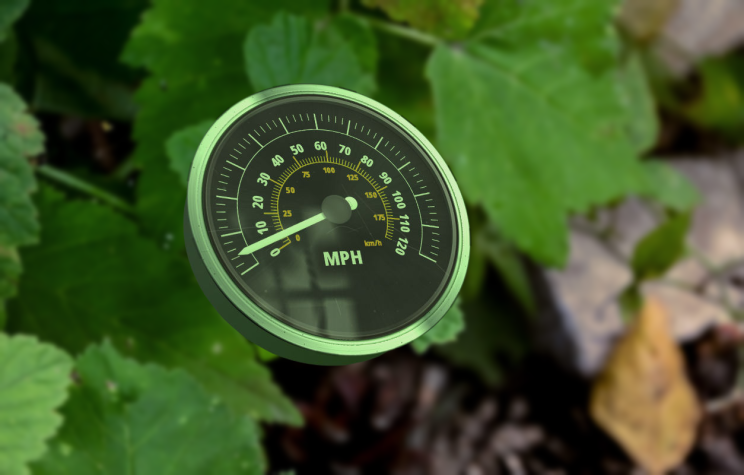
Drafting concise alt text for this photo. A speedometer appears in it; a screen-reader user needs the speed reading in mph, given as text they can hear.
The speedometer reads 4 mph
